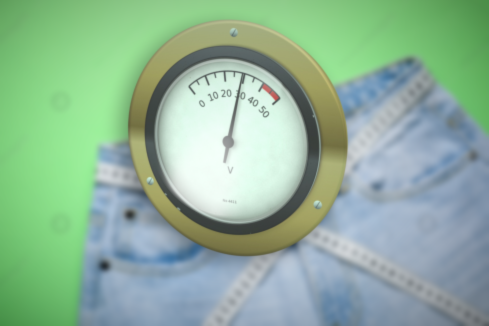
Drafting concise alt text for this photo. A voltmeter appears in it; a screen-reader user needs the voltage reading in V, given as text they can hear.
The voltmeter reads 30 V
